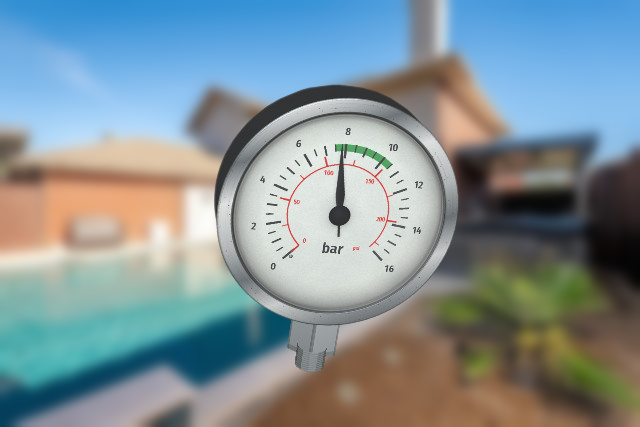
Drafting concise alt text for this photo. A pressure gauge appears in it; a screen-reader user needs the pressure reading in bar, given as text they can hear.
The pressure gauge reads 7.75 bar
